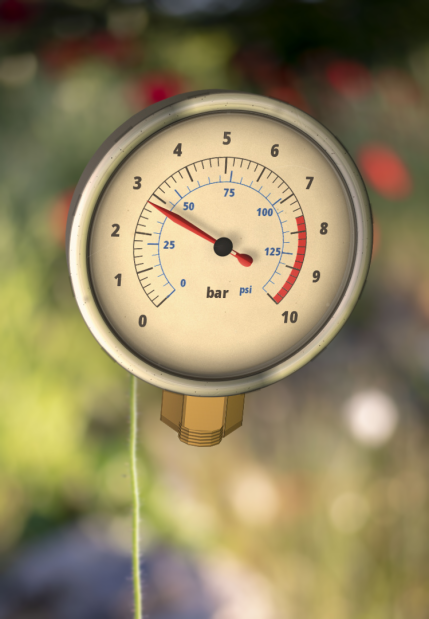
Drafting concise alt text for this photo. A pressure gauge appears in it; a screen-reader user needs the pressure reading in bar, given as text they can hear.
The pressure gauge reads 2.8 bar
